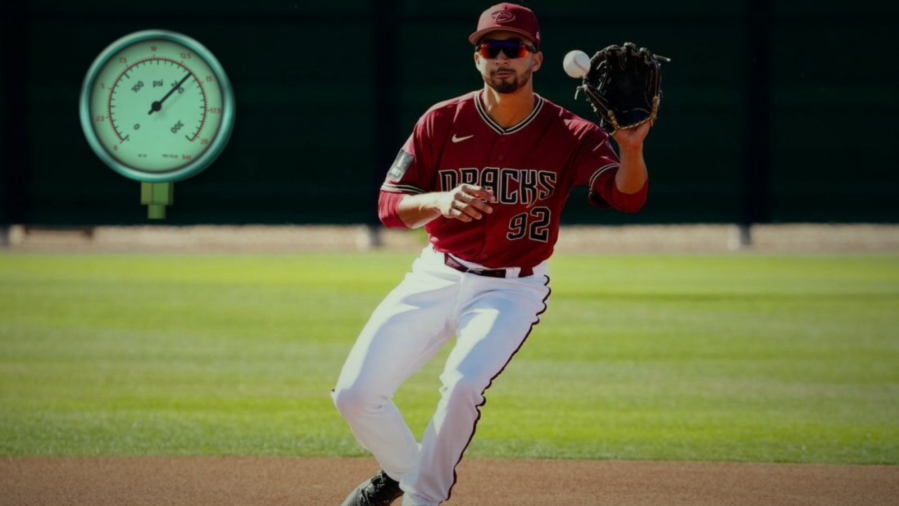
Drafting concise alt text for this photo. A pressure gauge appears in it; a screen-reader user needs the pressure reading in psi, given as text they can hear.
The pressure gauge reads 200 psi
